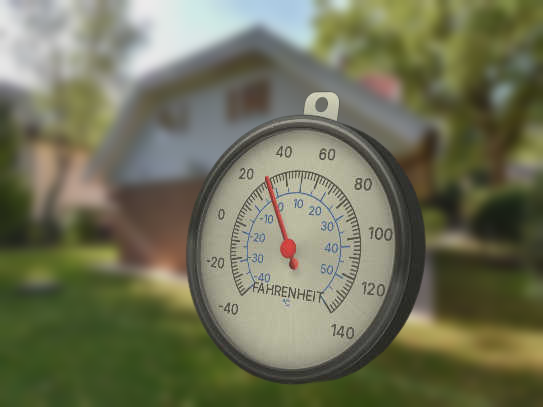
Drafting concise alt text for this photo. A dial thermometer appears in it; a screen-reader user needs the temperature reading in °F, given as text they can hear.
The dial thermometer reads 30 °F
